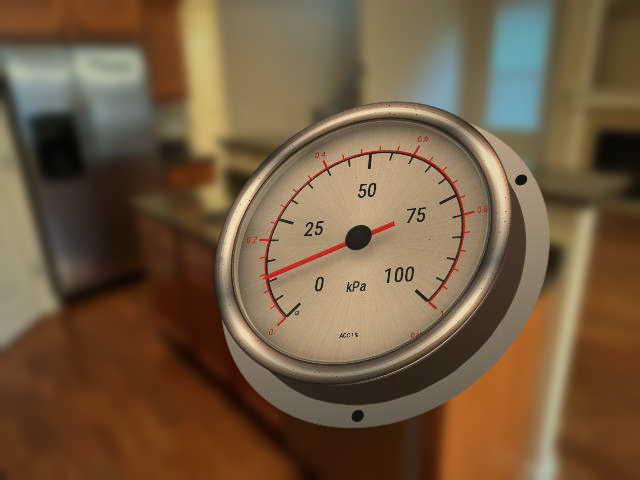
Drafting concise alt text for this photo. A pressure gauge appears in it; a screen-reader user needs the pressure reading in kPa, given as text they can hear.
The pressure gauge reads 10 kPa
